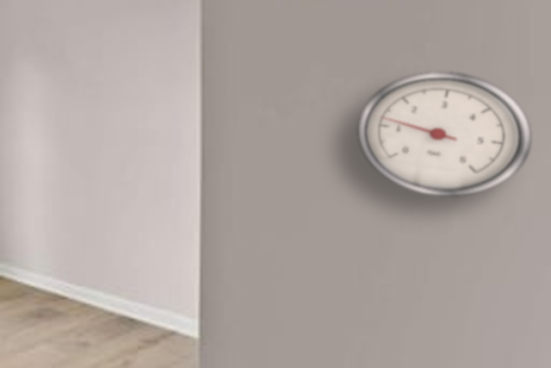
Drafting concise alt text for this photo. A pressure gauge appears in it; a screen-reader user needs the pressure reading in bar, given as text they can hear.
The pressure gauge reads 1.25 bar
